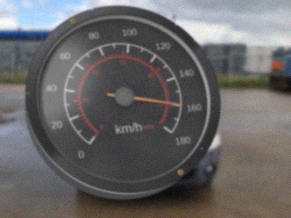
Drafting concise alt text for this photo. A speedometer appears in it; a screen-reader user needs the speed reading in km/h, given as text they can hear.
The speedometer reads 160 km/h
